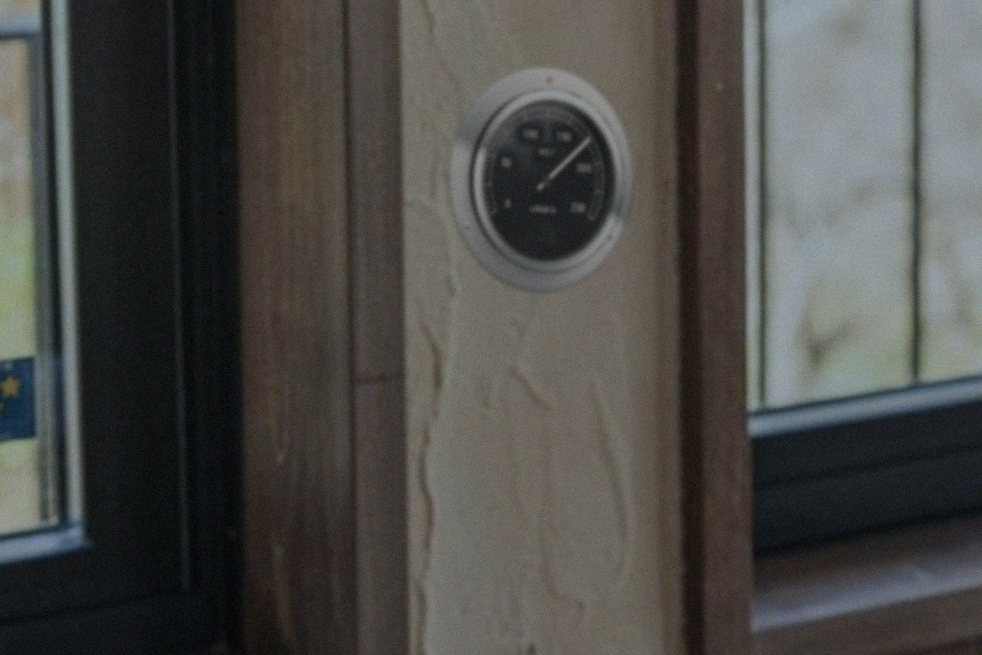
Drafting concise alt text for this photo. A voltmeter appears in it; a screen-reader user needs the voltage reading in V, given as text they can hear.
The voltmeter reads 175 V
